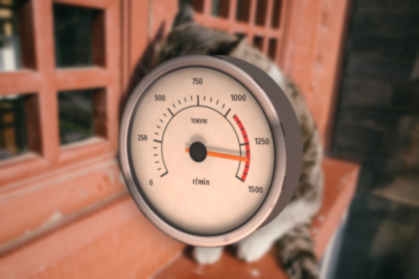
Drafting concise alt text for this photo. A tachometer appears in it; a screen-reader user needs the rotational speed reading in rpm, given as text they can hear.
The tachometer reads 1350 rpm
